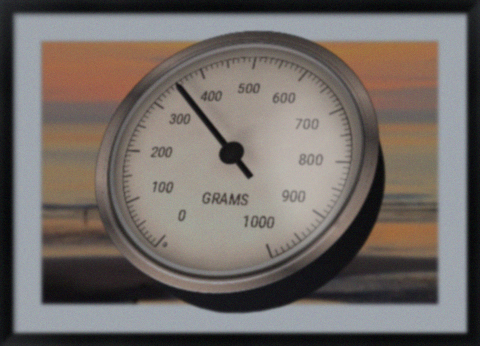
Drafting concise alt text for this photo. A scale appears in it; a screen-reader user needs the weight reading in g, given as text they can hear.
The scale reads 350 g
